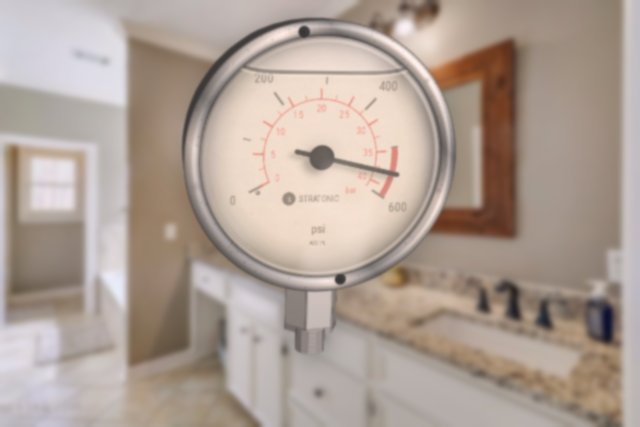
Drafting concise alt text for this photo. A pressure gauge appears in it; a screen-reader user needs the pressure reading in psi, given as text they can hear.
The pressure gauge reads 550 psi
